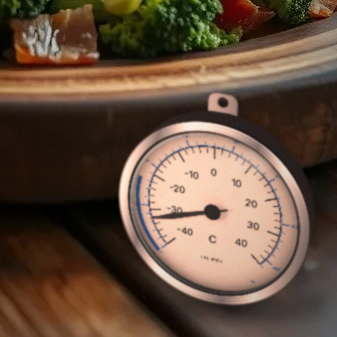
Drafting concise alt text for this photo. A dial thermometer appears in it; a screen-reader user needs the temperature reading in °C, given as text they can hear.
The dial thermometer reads -32 °C
